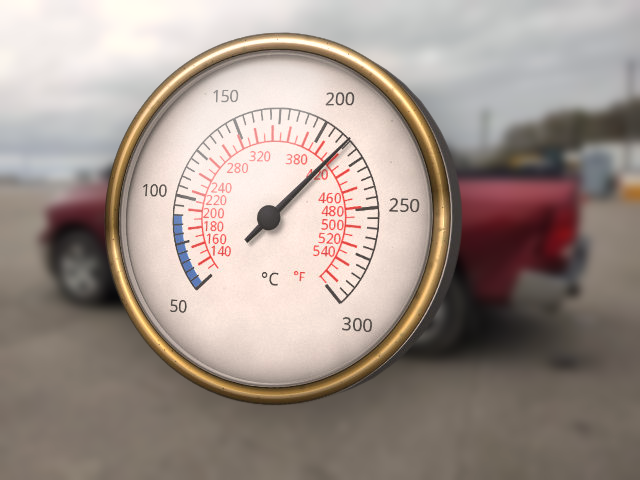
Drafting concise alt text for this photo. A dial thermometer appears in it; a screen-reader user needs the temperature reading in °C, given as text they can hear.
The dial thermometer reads 215 °C
